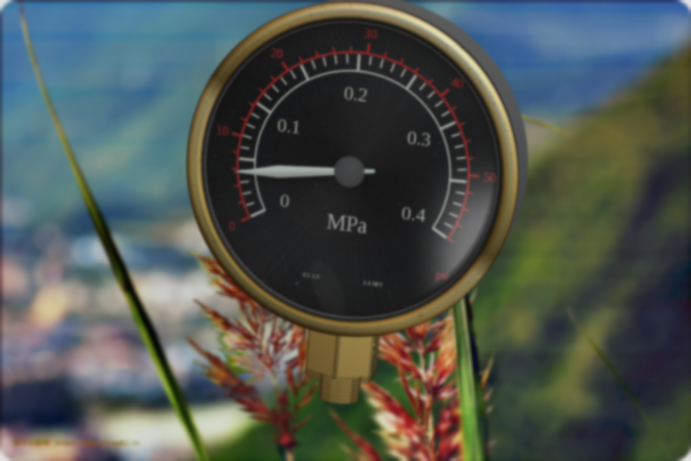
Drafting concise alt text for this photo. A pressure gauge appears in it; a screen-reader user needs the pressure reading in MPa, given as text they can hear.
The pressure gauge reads 0.04 MPa
